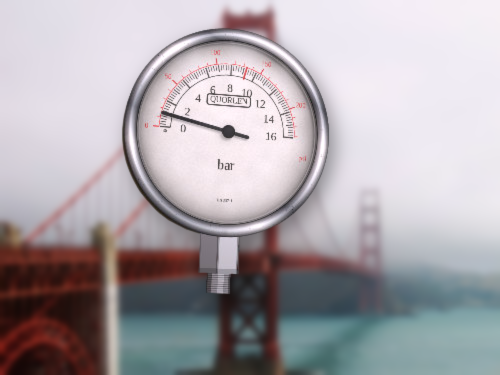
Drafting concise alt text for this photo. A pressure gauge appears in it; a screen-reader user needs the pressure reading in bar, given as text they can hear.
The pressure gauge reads 1 bar
